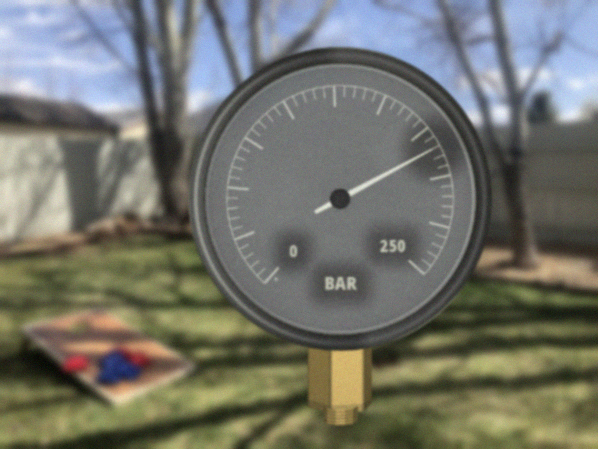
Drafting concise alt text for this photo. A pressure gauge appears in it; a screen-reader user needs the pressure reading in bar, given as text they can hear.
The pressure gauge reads 185 bar
